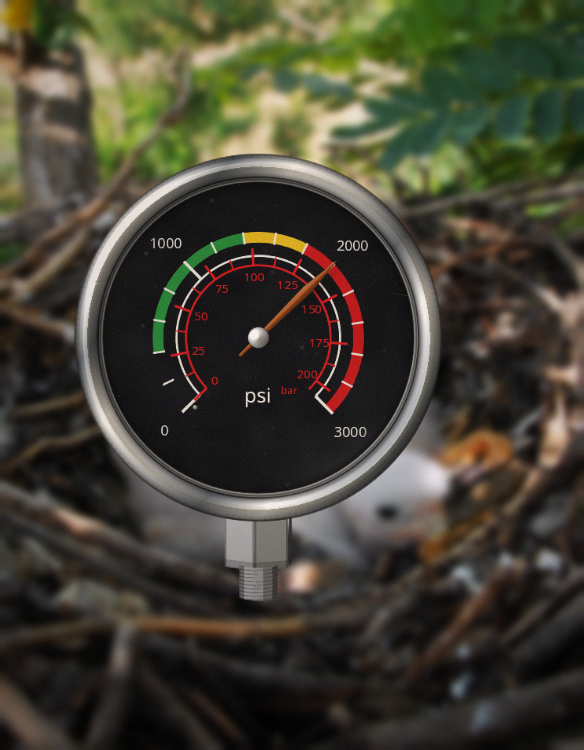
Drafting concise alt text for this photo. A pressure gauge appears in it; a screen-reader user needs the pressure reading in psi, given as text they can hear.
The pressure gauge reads 2000 psi
